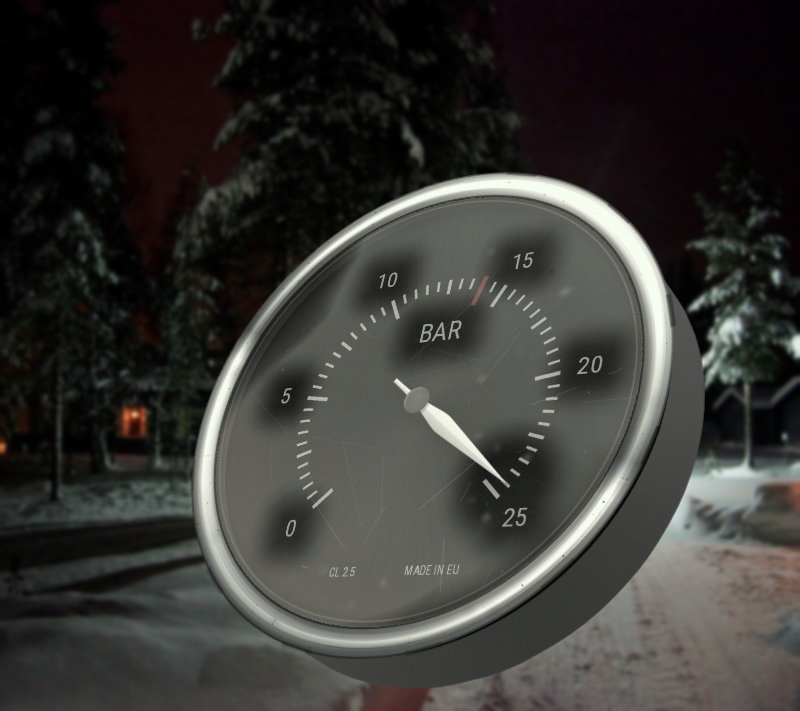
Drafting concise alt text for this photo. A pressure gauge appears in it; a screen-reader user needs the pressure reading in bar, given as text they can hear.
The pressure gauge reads 24.5 bar
